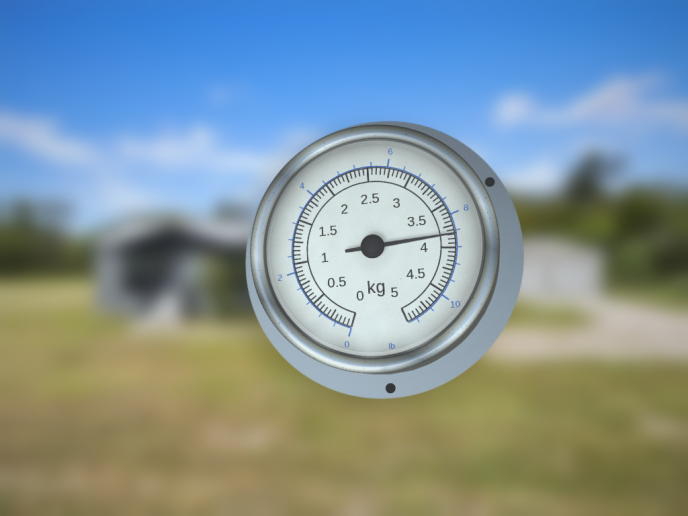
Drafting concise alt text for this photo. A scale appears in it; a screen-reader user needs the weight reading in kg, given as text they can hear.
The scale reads 3.85 kg
